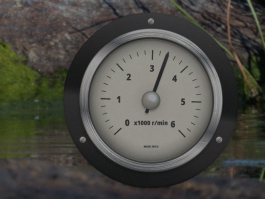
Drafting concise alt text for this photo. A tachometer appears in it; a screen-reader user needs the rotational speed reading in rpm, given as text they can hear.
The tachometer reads 3400 rpm
